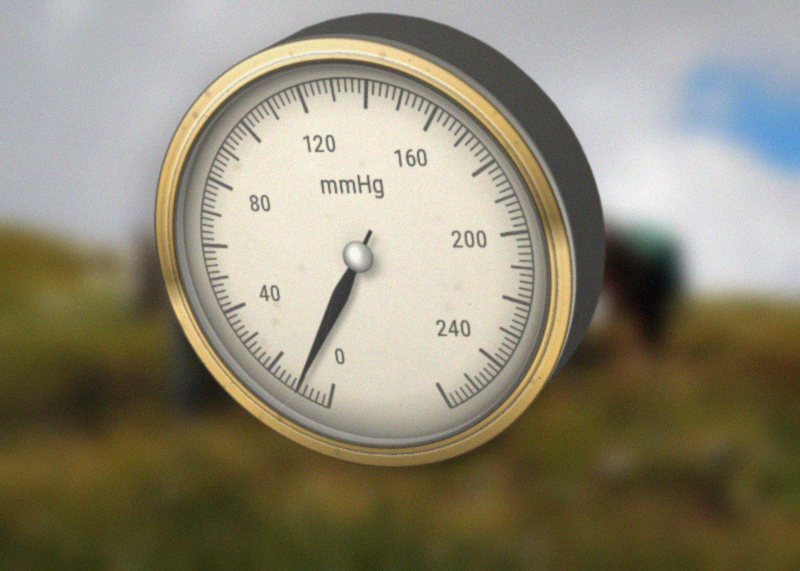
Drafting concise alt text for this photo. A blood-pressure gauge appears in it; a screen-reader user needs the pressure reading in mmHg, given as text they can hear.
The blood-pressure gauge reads 10 mmHg
